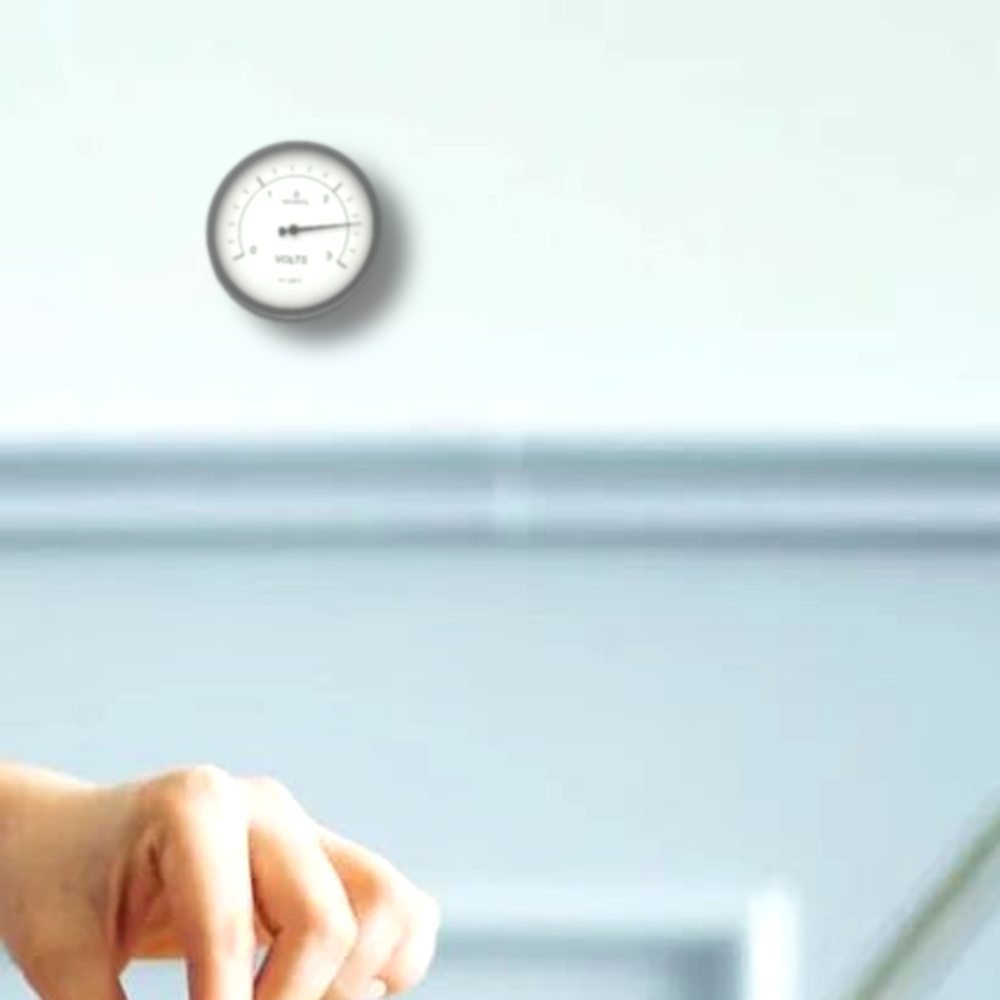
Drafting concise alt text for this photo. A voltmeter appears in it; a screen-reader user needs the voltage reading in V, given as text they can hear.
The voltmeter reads 2.5 V
